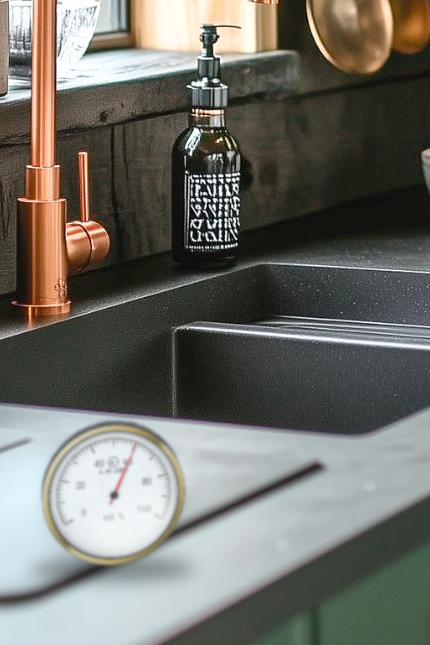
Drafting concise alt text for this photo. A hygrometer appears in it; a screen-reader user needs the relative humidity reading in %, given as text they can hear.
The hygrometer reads 60 %
